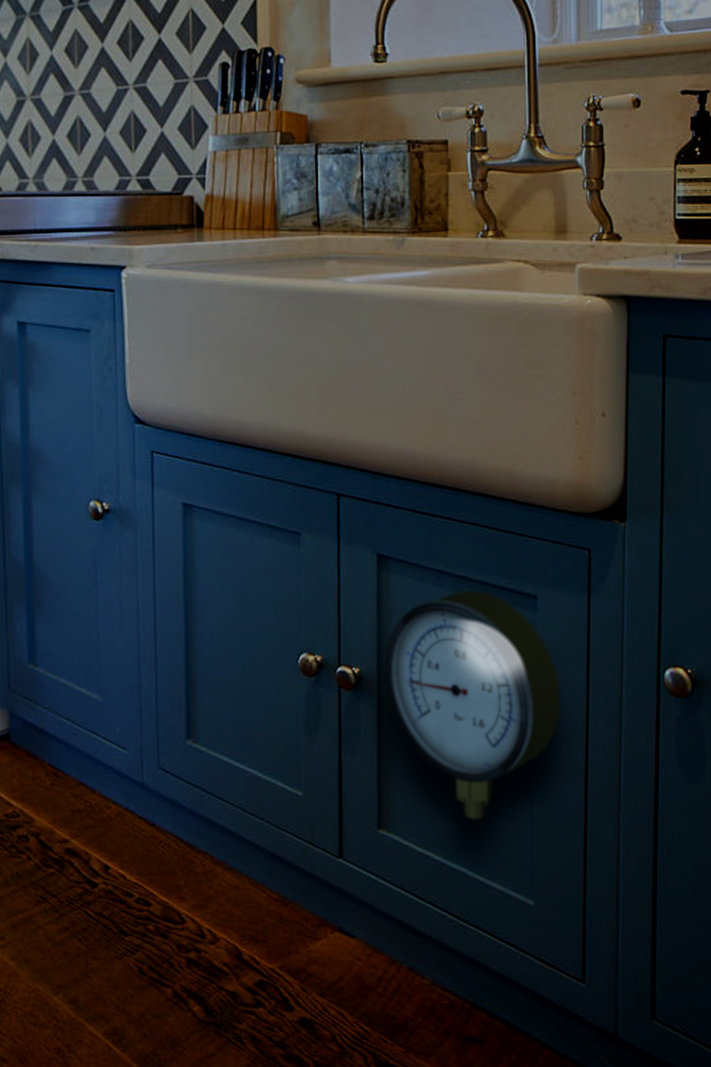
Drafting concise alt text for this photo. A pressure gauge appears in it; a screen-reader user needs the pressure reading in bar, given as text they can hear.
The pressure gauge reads 0.2 bar
